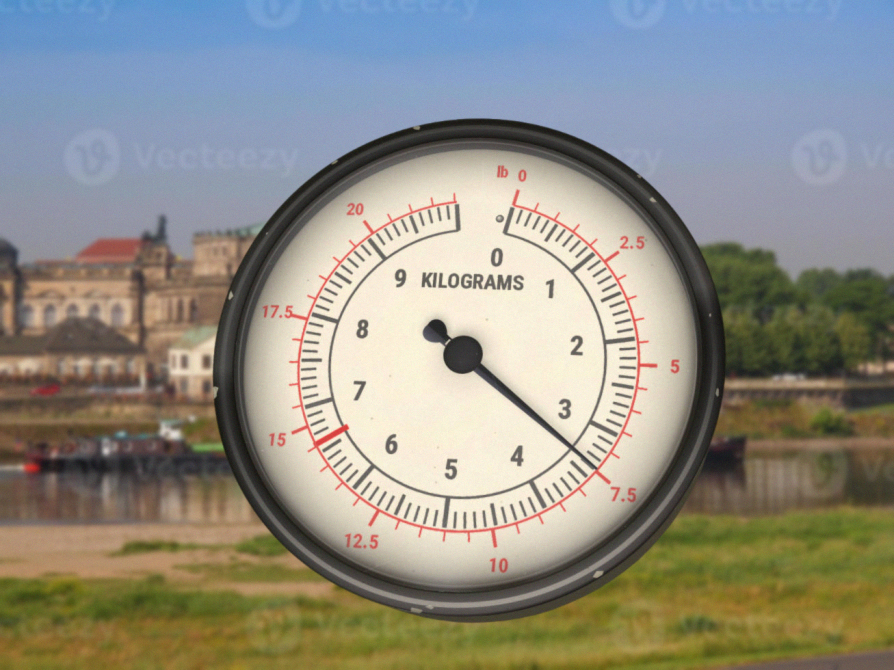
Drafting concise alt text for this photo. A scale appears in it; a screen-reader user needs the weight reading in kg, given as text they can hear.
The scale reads 3.4 kg
